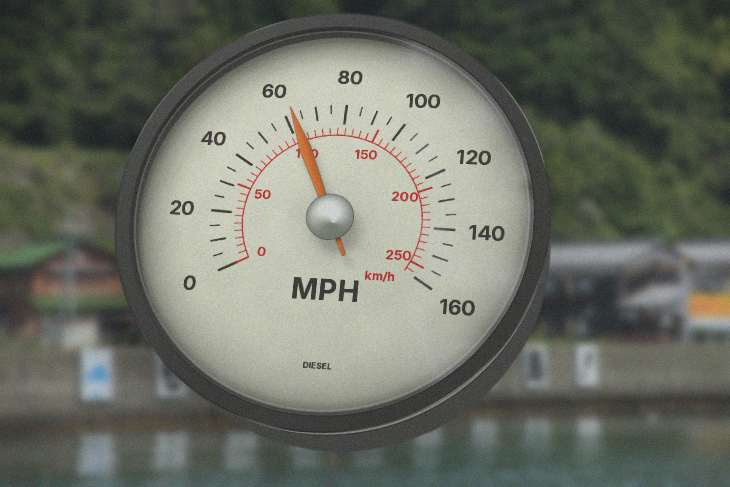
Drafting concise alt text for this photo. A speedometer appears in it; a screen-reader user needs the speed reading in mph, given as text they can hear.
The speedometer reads 62.5 mph
